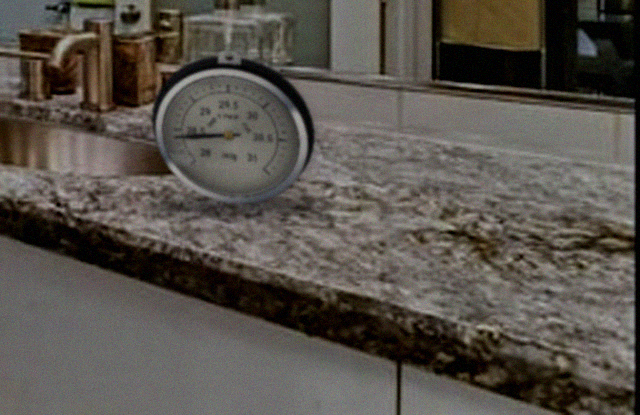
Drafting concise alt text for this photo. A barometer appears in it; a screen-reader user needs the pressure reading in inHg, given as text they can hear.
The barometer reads 28.4 inHg
